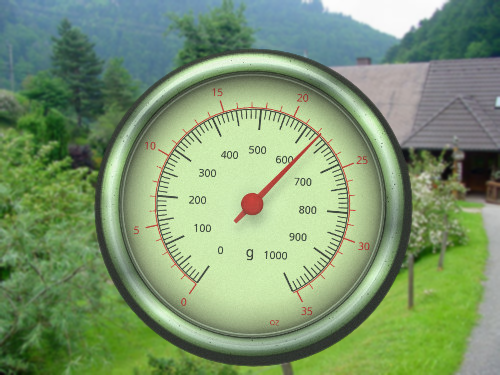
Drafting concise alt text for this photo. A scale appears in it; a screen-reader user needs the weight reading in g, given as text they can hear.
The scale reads 630 g
